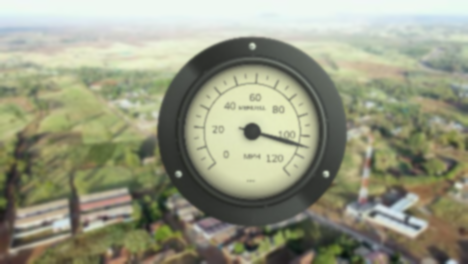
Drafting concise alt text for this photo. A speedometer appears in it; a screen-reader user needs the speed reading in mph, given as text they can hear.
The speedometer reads 105 mph
